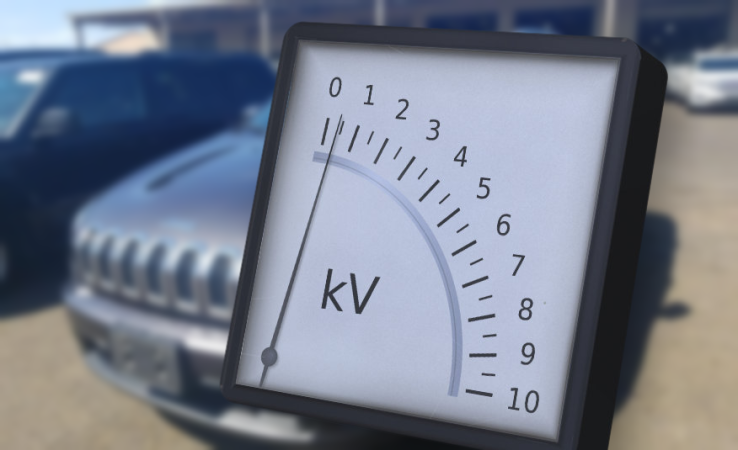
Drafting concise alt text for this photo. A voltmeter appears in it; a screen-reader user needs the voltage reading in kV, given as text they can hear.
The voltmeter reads 0.5 kV
